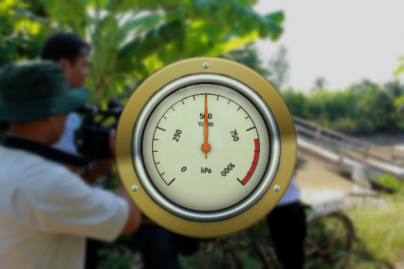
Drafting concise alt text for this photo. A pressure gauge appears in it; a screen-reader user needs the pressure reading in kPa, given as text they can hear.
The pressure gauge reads 500 kPa
